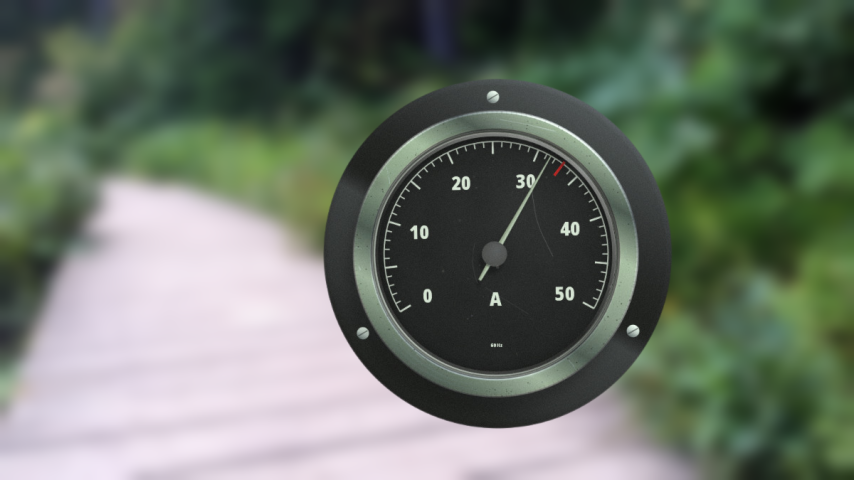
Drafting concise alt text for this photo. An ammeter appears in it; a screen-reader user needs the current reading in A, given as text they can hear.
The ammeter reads 31.5 A
